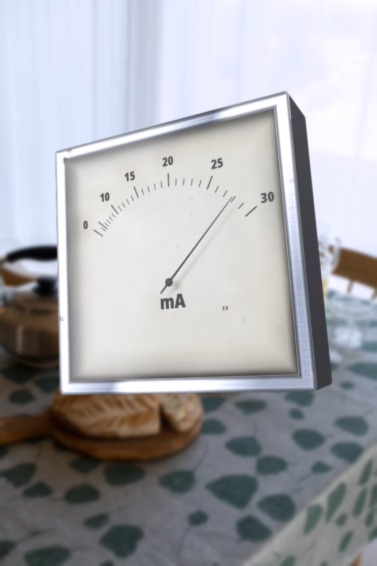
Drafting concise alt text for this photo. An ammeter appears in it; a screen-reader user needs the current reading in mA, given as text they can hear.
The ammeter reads 28 mA
